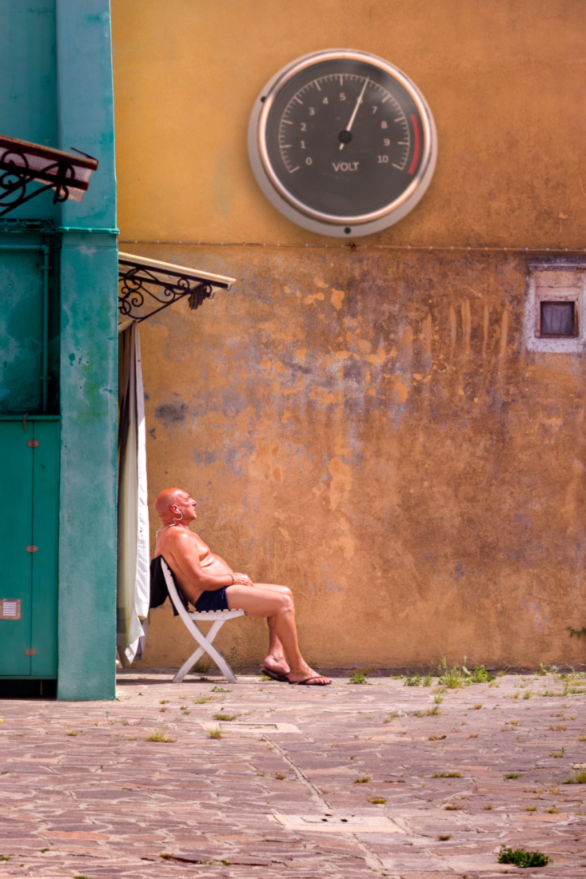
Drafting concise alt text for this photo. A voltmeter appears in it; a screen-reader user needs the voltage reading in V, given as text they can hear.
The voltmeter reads 6 V
